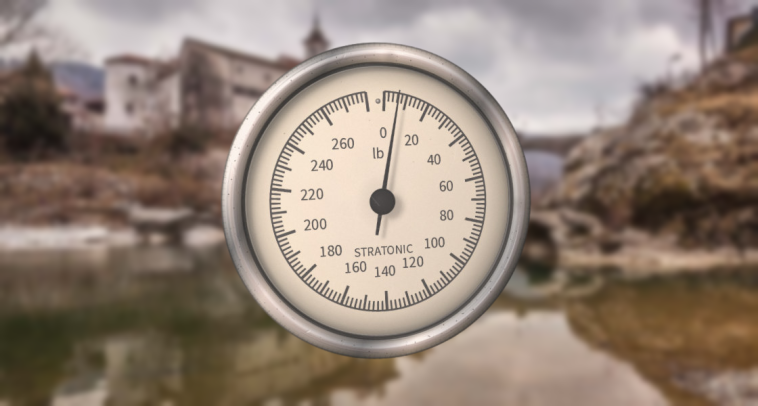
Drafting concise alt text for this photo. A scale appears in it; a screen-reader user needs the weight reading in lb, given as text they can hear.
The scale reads 6 lb
